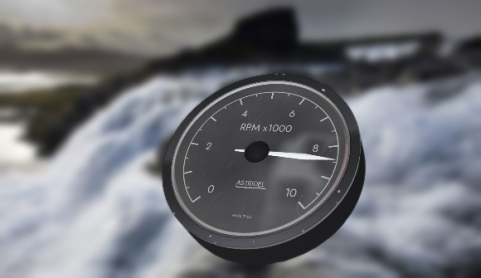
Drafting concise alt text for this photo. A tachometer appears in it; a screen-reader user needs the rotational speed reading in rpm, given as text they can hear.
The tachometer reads 8500 rpm
